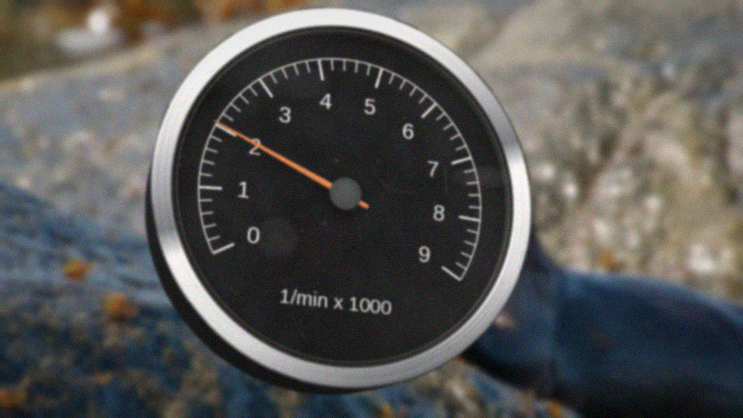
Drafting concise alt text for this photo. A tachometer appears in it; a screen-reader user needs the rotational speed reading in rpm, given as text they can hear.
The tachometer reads 2000 rpm
